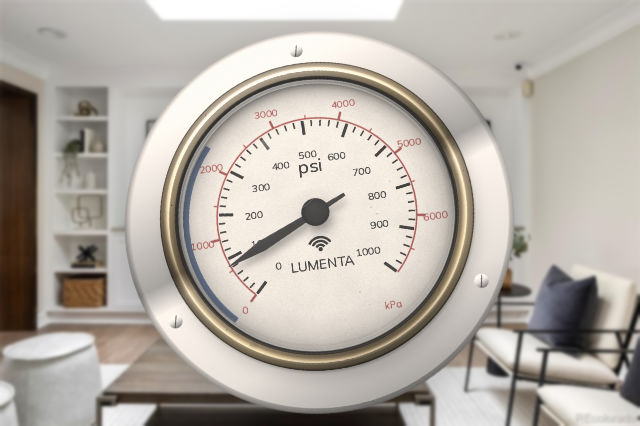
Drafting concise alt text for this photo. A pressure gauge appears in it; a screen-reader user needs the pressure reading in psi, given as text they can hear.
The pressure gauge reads 80 psi
